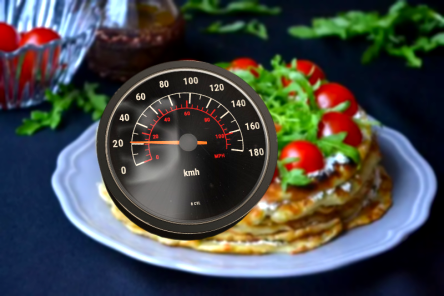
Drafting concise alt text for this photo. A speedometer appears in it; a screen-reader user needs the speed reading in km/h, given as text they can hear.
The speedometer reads 20 km/h
